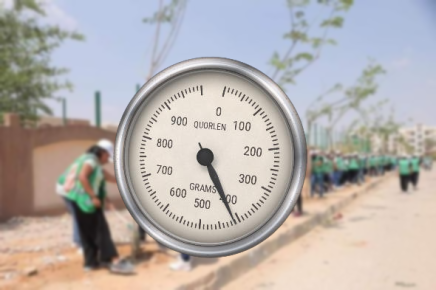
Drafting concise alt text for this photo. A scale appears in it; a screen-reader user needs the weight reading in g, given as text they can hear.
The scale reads 410 g
